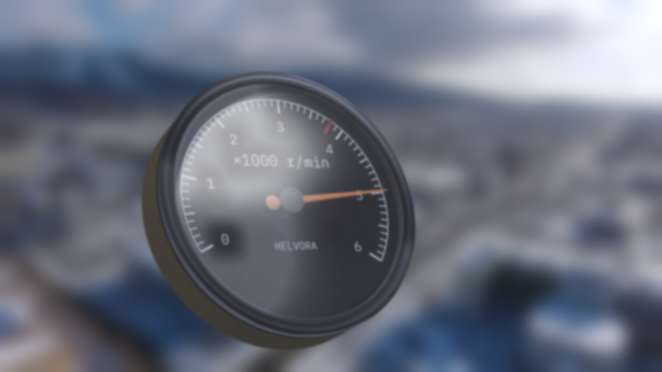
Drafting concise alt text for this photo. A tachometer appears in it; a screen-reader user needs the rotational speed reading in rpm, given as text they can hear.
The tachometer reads 5000 rpm
